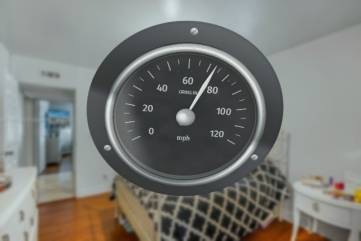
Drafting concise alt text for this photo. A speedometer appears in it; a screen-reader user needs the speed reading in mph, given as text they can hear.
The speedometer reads 72.5 mph
